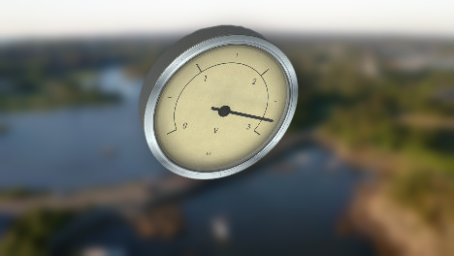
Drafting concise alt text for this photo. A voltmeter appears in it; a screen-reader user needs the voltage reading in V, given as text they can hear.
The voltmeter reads 2.75 V
